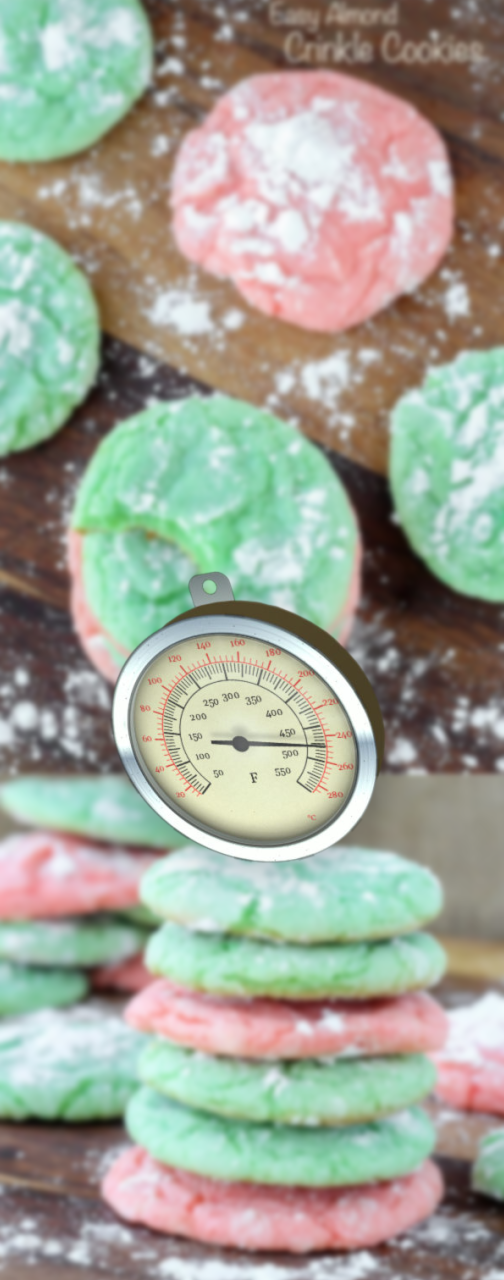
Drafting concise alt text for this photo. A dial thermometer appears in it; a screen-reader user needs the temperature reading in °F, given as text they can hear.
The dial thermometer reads 475 °F
